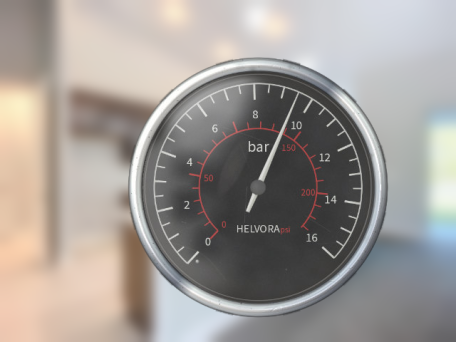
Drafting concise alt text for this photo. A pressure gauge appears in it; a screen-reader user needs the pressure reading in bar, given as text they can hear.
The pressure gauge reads 9.5 bar
